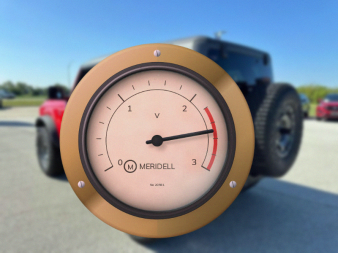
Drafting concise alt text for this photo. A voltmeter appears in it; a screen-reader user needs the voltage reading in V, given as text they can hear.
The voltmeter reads 2.5 V
